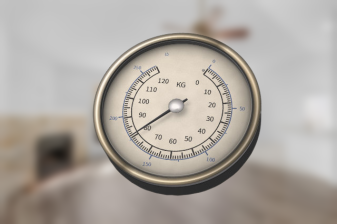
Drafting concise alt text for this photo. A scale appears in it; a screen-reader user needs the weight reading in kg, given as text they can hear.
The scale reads 80 kg
